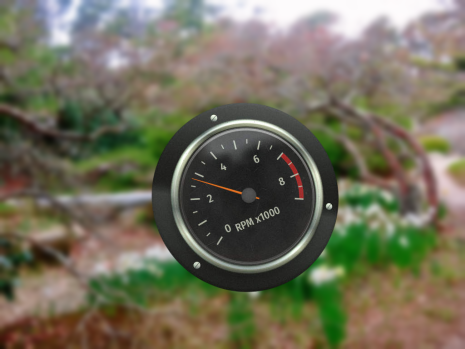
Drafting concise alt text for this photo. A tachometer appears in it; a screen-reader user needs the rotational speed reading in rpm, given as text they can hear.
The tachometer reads 2750 rpm
